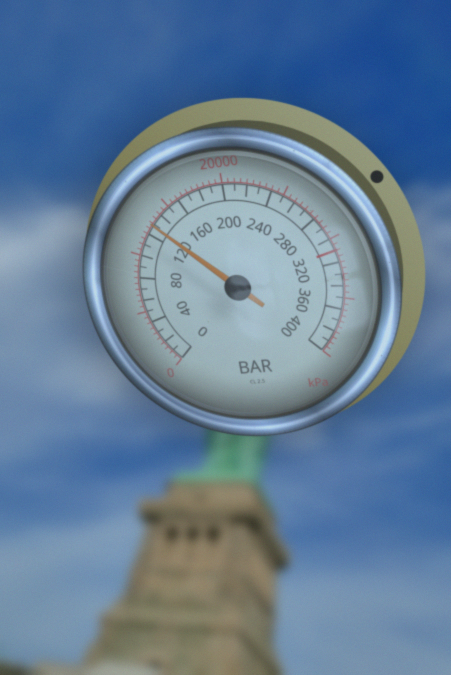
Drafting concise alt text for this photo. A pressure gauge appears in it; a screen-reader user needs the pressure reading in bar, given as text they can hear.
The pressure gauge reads 130 bar
